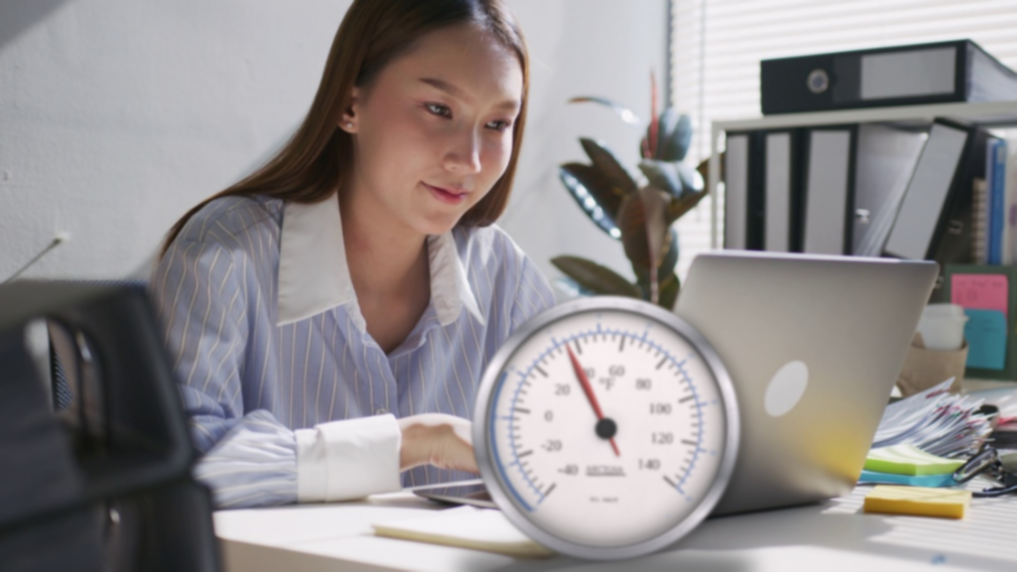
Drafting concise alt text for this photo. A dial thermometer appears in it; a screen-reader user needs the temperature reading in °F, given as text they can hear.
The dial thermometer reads 36 °F
